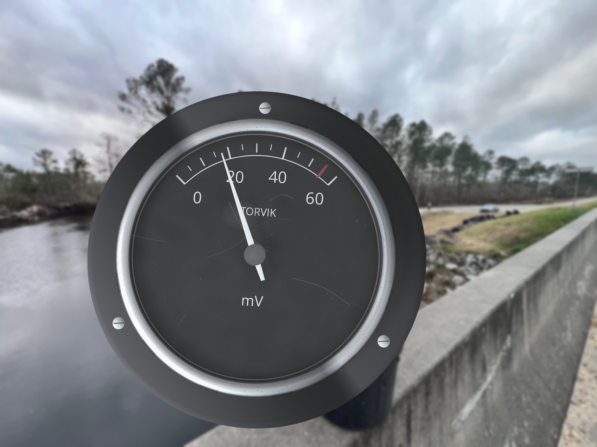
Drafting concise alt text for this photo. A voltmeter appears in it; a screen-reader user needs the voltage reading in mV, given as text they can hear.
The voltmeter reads 17.5 mV
